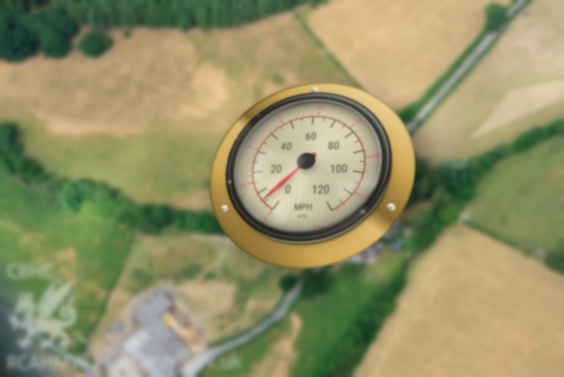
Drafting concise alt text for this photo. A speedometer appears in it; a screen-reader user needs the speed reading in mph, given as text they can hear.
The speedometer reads 5 mph
